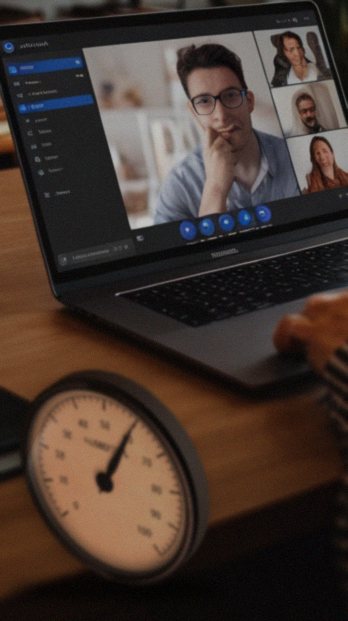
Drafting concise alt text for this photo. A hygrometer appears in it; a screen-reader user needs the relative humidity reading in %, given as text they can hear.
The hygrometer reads 60 %
